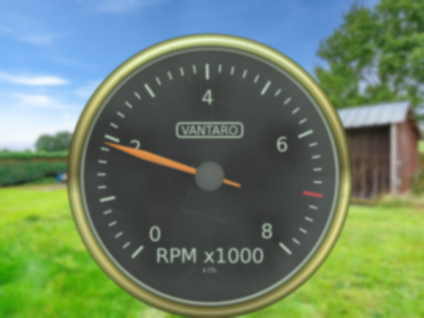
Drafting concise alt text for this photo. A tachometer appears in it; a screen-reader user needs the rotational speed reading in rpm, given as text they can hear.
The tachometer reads 1900 rpm
